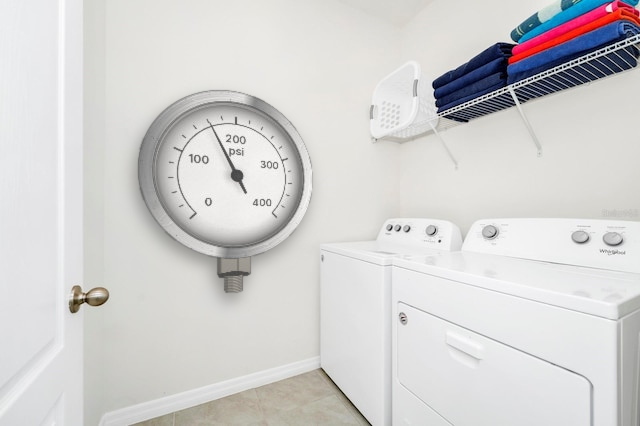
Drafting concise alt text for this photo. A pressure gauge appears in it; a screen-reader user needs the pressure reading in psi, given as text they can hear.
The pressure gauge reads 160 psi
